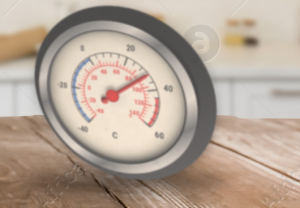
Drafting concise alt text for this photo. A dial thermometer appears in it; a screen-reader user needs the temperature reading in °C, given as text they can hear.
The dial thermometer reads 32 °C
